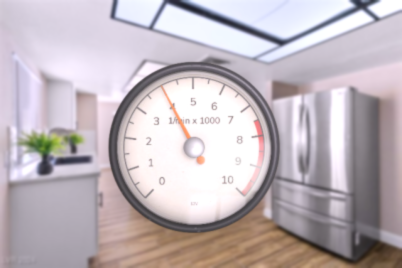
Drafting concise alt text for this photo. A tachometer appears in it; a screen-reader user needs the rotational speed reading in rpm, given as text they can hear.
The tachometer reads 4000 rpm
